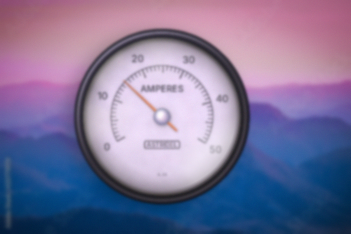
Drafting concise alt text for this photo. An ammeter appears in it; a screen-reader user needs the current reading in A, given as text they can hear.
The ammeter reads 15 A
